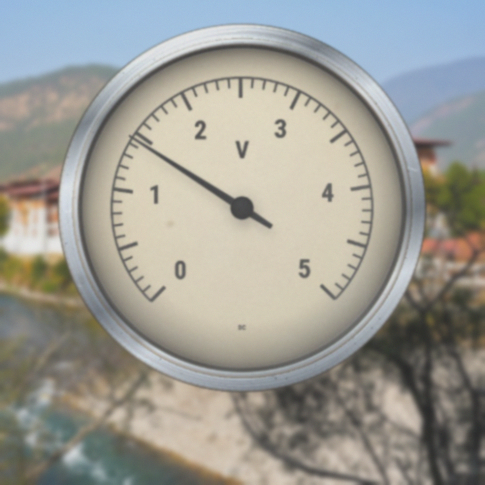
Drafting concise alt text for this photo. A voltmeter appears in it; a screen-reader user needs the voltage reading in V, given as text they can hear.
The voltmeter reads 1.45 V
